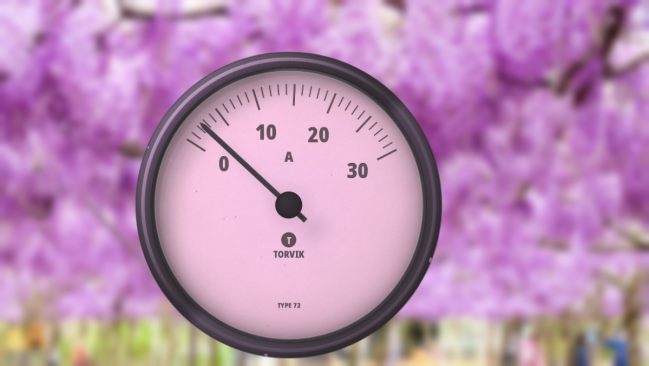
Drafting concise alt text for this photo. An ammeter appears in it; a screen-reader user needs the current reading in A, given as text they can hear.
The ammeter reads 2.5 A
